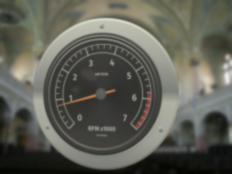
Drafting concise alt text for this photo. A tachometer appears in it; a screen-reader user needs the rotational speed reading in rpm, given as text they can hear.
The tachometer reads 800 rpm
